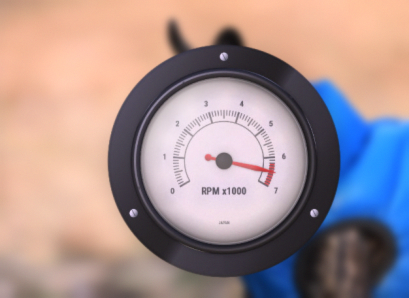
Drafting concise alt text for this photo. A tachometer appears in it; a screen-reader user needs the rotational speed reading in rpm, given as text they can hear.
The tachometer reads 6500 rpm
